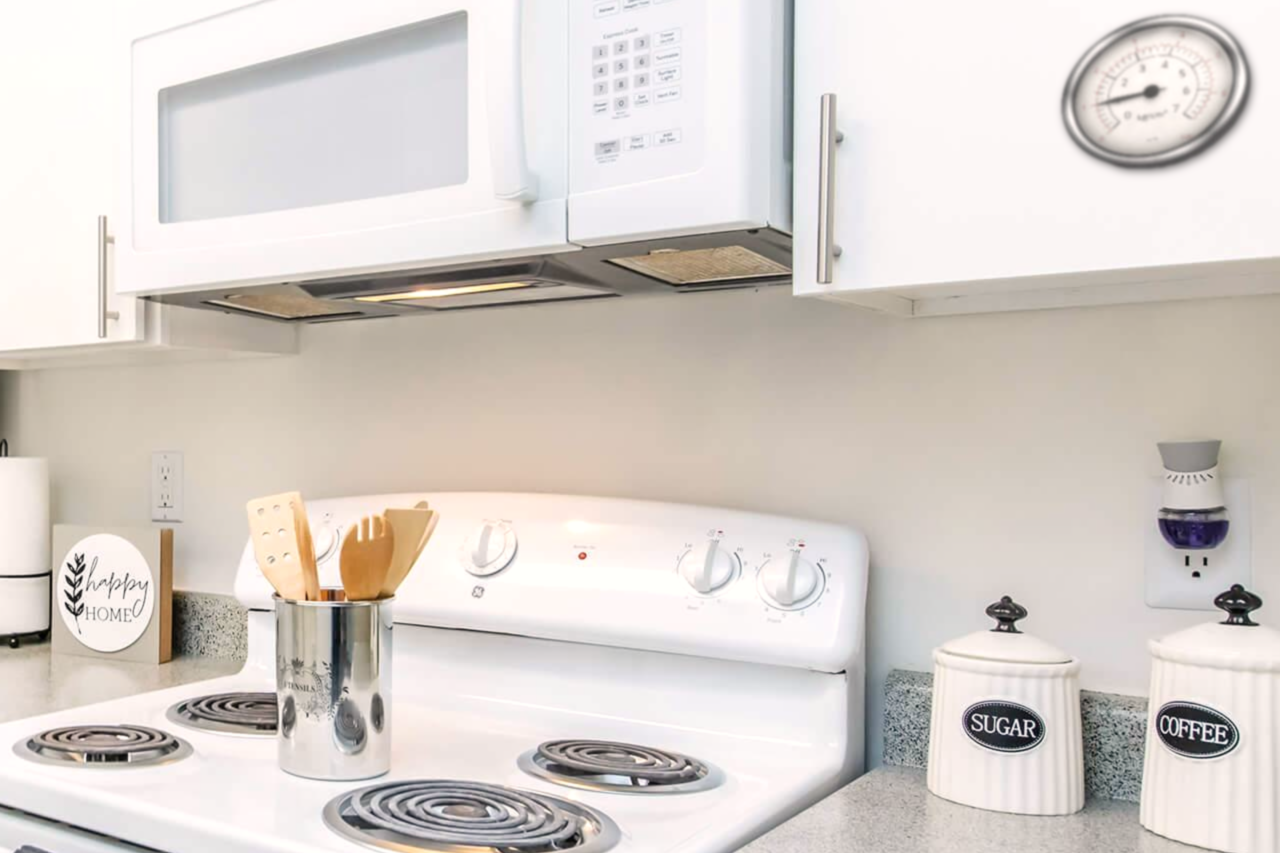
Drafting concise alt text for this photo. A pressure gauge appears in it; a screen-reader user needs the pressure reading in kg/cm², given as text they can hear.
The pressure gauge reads 1 kg/cm²
